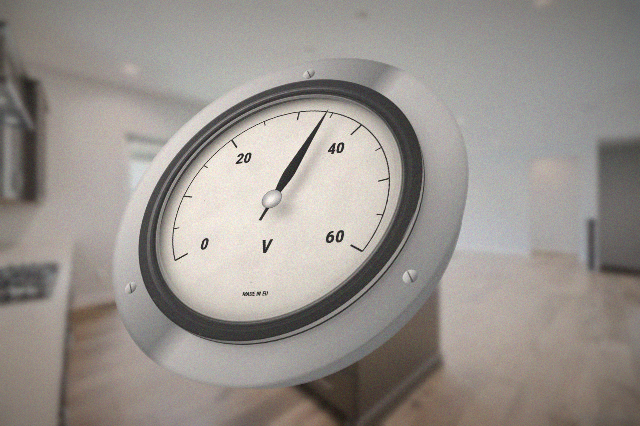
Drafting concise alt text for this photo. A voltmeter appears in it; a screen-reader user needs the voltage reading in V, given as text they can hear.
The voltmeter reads 35 V
